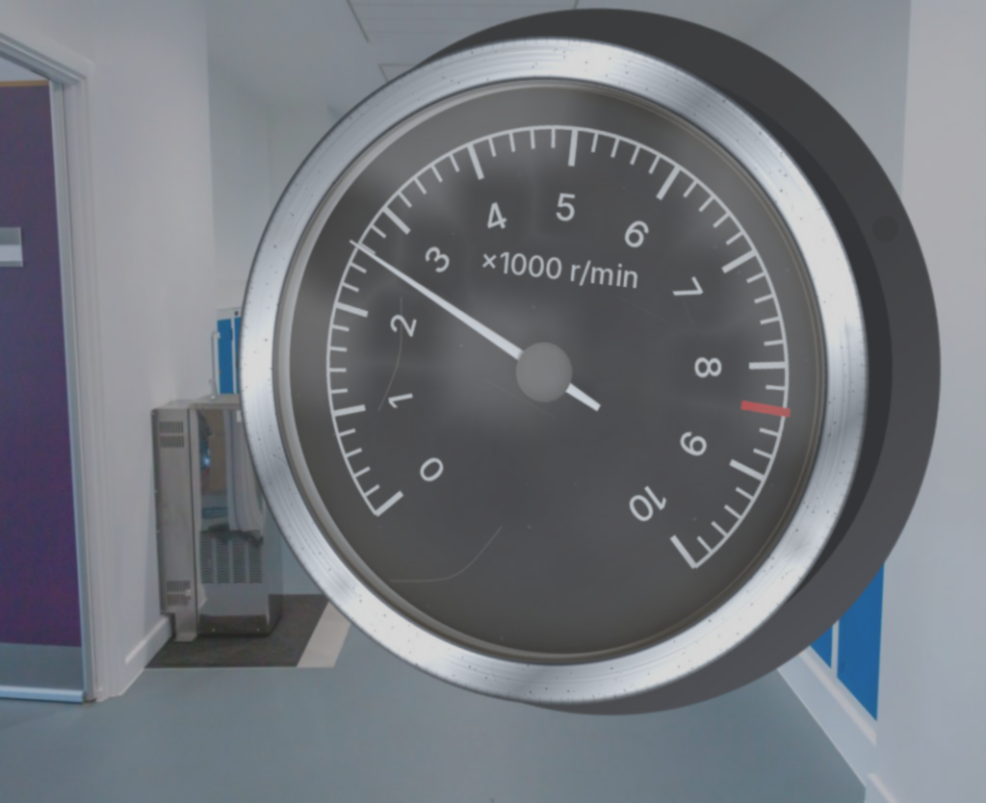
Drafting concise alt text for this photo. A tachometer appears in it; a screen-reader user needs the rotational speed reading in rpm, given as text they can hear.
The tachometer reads 2600 rpm
